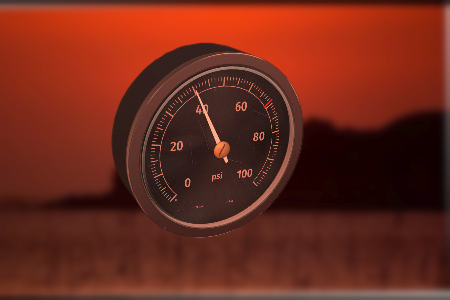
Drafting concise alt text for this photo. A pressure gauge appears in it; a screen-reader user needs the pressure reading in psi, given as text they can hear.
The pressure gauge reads 40 psi
